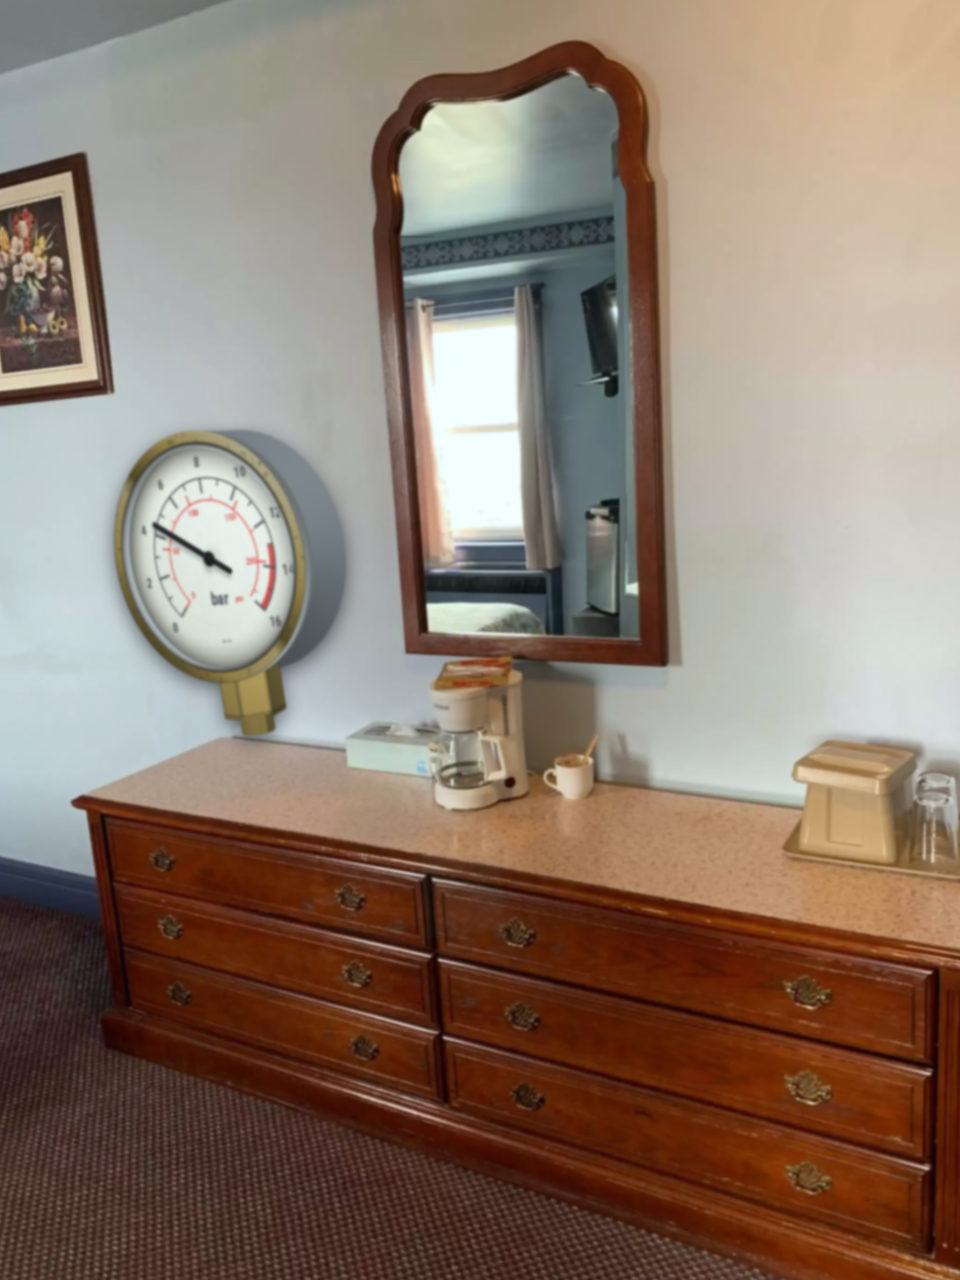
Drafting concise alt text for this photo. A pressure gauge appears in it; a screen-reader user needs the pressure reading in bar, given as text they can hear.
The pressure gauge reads 4.5 bar
